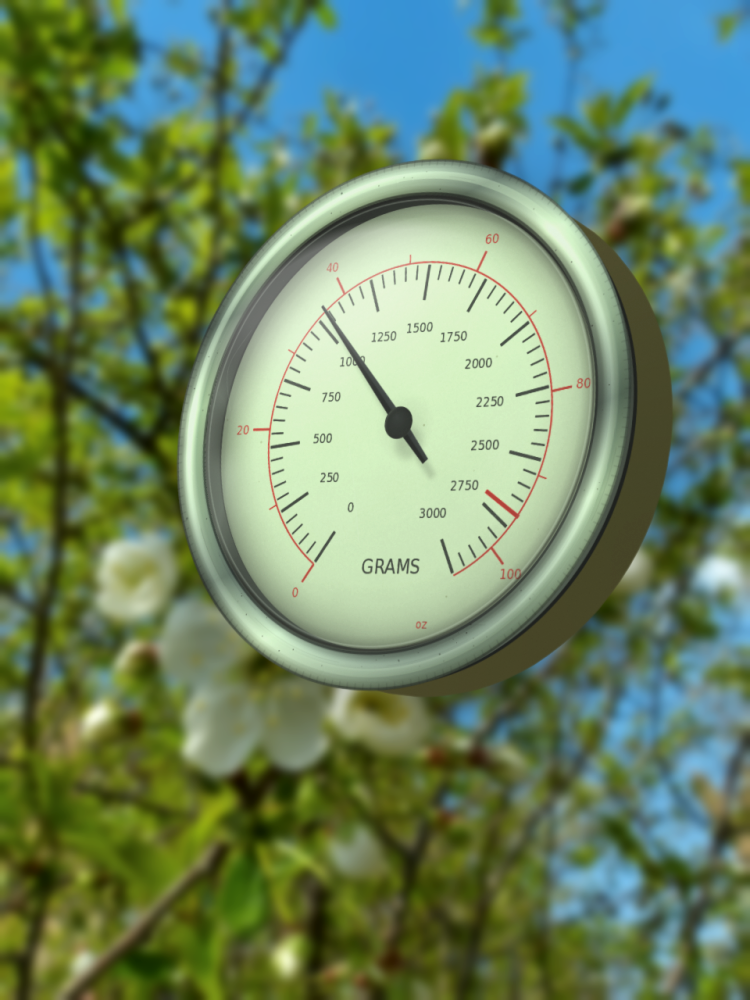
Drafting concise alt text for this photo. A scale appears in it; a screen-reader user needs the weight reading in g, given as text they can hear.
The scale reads 1050 g
